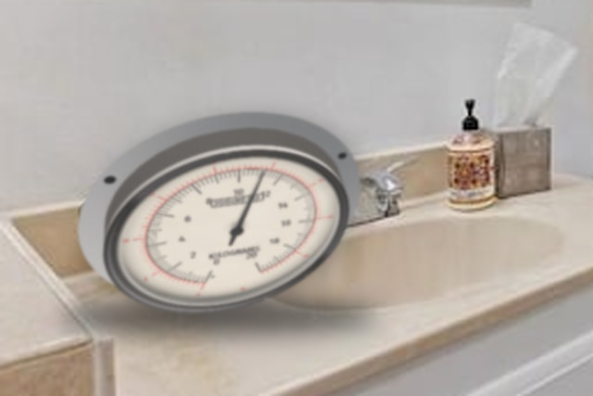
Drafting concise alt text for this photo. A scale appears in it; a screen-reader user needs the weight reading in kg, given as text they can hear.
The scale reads 11 kg
